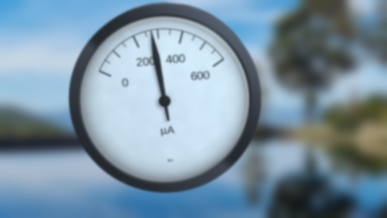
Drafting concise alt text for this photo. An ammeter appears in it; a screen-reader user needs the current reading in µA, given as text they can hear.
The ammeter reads 275 µA
